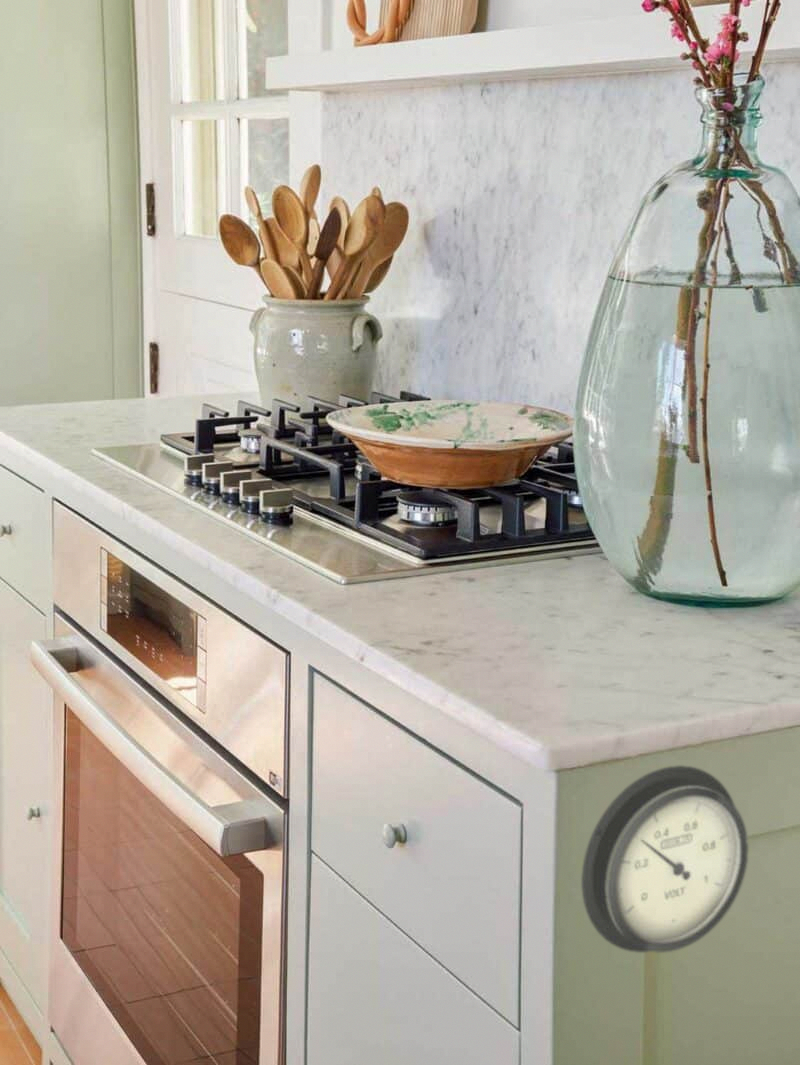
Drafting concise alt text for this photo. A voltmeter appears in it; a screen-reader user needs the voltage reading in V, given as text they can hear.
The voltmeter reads 0.3 V
